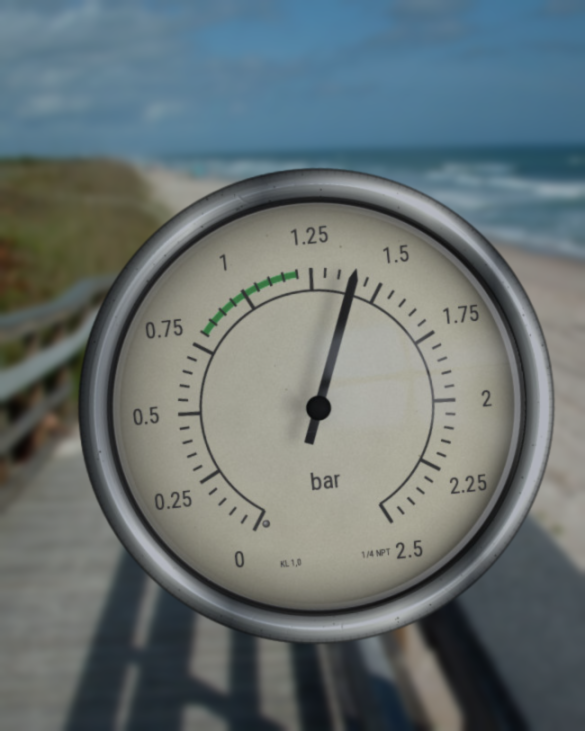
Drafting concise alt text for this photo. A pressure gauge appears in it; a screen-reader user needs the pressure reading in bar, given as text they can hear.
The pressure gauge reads 1.4 bar
